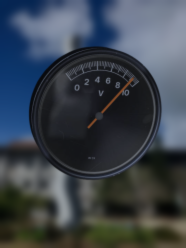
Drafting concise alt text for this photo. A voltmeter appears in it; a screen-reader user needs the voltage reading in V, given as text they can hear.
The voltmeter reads 9 V
